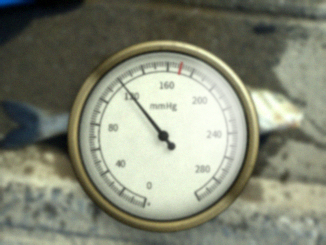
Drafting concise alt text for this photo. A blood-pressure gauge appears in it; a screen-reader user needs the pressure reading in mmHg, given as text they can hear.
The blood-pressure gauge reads 120 mmHg
